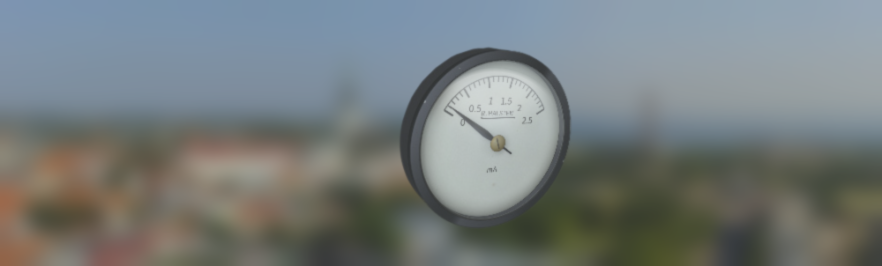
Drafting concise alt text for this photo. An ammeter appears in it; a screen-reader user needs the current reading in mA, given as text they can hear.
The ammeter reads 0.1 mA
